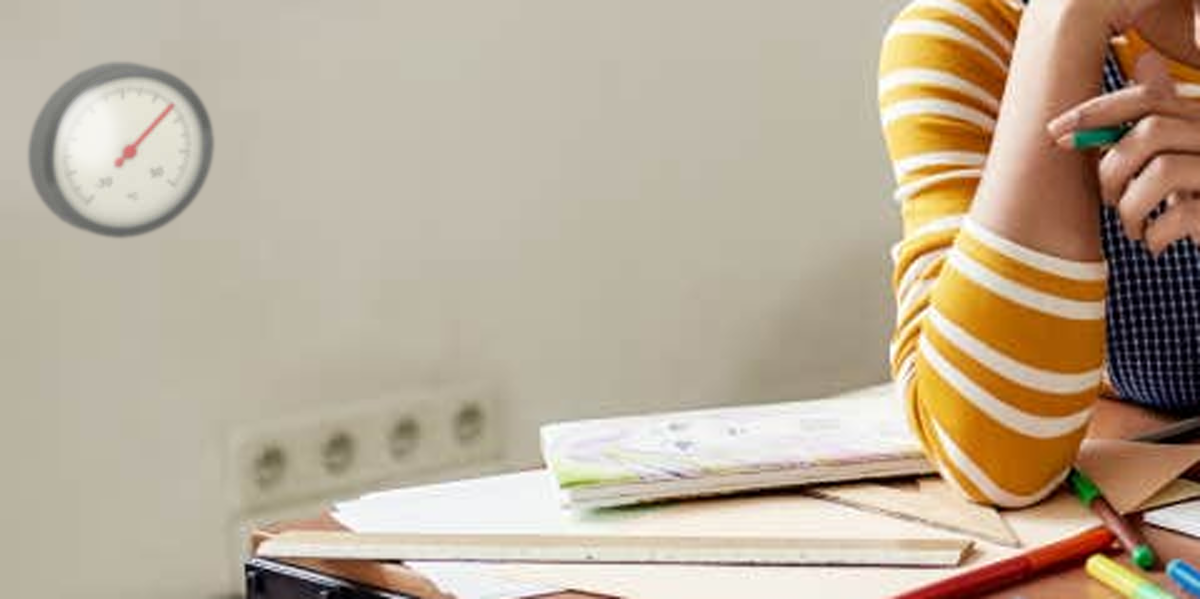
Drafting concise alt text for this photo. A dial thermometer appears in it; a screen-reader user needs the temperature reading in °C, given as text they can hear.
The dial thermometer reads 25 °C
